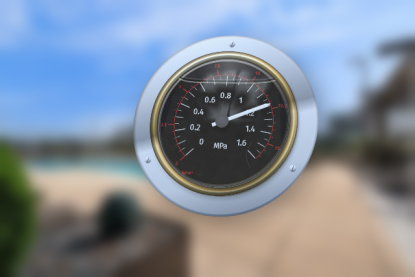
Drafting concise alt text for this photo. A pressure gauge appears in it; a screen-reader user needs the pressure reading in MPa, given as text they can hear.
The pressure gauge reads 1.2 MPa
